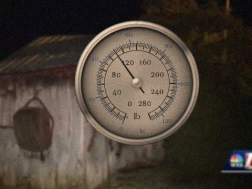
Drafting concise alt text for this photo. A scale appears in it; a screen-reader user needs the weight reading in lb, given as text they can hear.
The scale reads 110 lb
